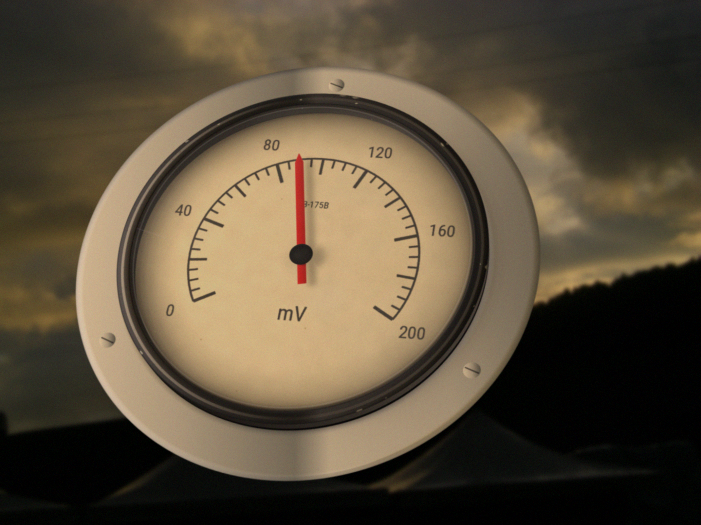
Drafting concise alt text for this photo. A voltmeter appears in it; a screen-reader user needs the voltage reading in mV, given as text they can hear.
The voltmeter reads 90 mV
